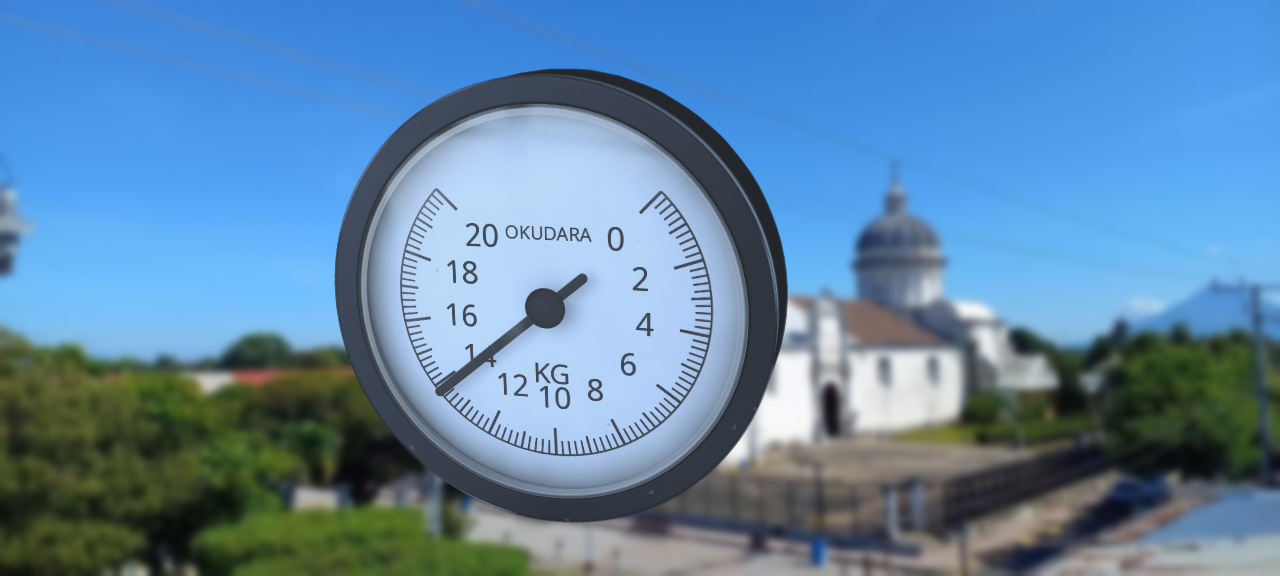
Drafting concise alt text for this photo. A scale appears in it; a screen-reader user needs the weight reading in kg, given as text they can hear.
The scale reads 13.8 kg
